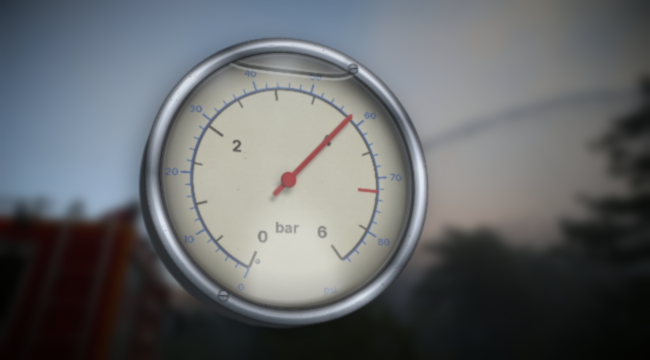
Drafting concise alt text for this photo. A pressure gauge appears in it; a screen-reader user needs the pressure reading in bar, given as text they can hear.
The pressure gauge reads 4 bar
